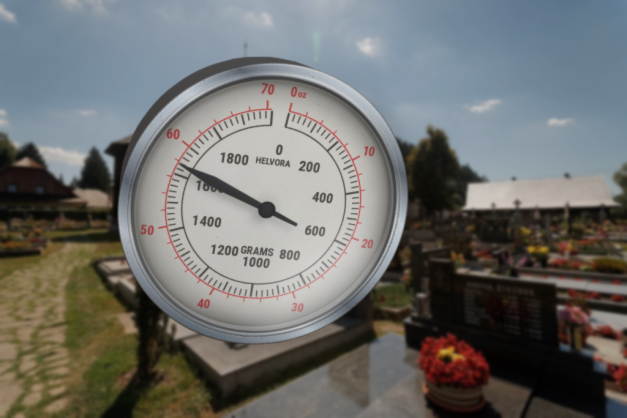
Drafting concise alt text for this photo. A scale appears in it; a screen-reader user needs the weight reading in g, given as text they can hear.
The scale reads 1640 g
